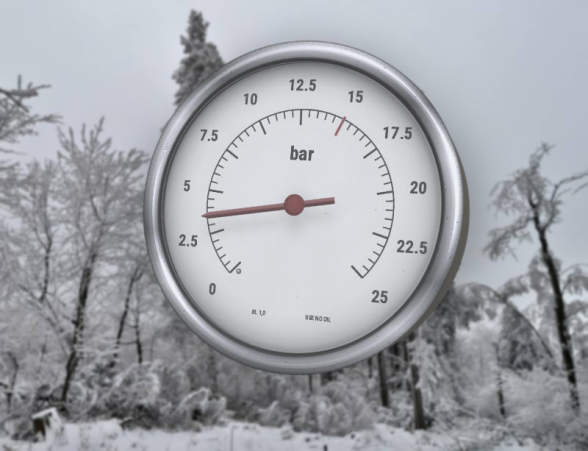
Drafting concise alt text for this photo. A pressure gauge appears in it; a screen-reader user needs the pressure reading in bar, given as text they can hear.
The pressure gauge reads 3.5 bar
